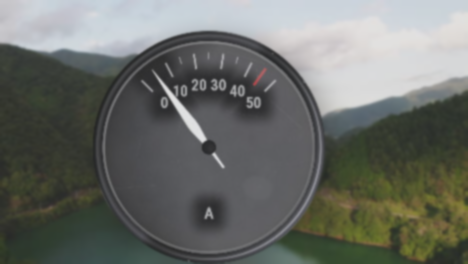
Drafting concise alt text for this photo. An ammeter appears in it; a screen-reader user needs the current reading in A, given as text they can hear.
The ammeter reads 5 A
